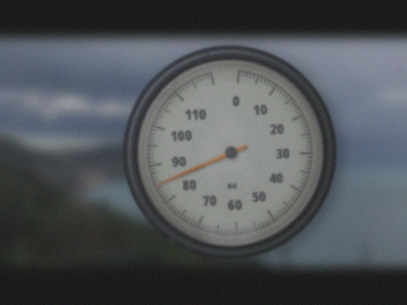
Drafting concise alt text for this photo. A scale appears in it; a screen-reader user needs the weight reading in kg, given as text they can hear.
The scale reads 85 kg
